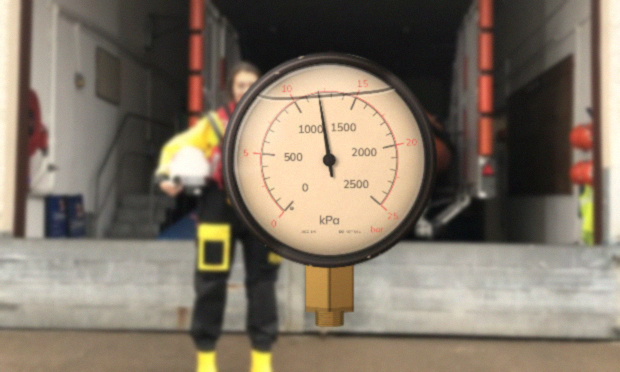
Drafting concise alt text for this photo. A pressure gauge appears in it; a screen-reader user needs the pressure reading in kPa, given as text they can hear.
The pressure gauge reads 1200 kPa
